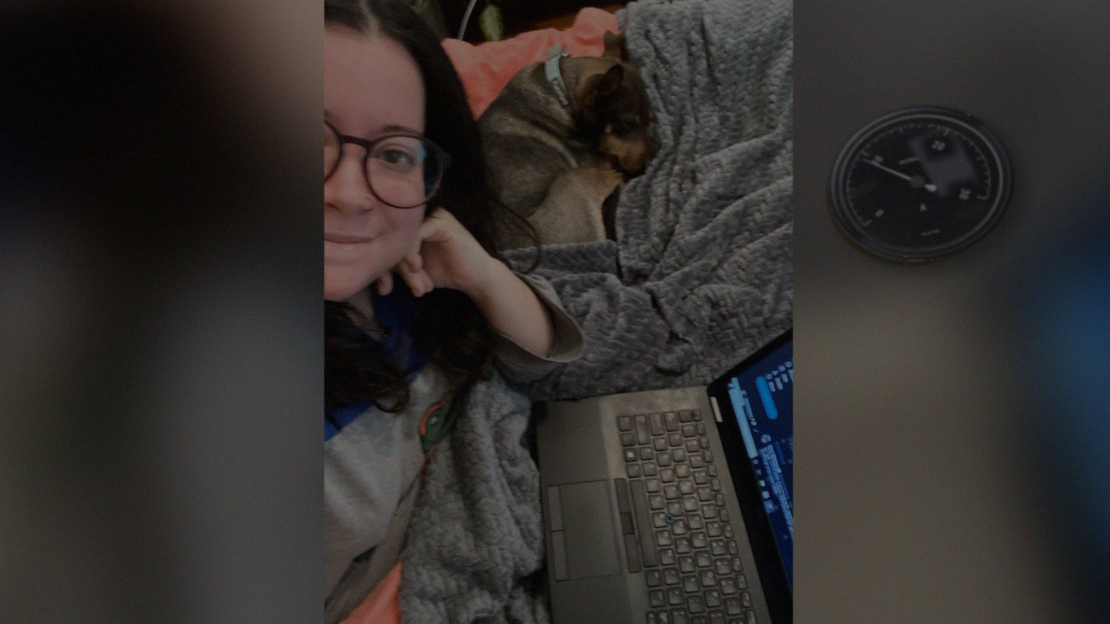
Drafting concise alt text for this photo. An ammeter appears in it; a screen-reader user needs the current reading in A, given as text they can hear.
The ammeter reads 9 A
